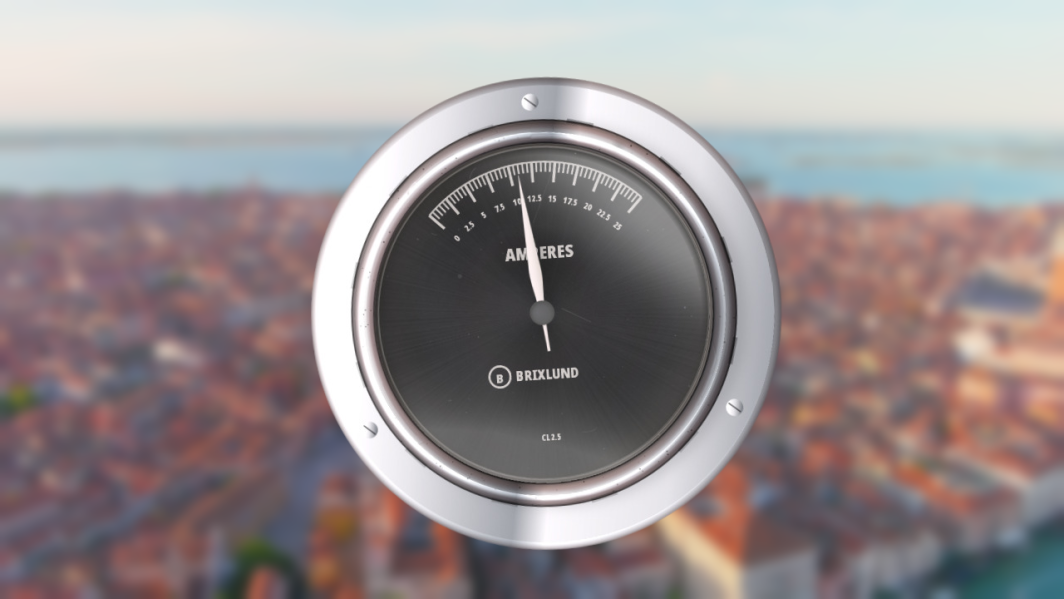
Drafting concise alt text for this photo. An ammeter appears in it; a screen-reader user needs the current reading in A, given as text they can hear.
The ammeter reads 11 A
